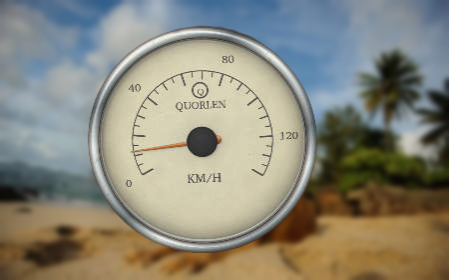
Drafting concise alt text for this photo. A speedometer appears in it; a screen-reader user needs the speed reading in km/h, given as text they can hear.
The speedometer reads 12.5 km/h
